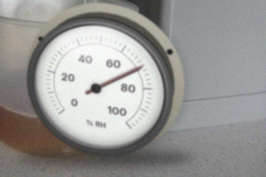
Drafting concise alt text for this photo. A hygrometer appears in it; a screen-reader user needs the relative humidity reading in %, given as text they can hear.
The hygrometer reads 70 %
